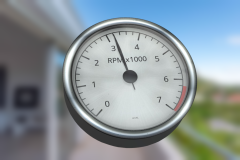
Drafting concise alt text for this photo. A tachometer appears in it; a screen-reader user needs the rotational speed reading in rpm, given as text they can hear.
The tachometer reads 3200 rpm
